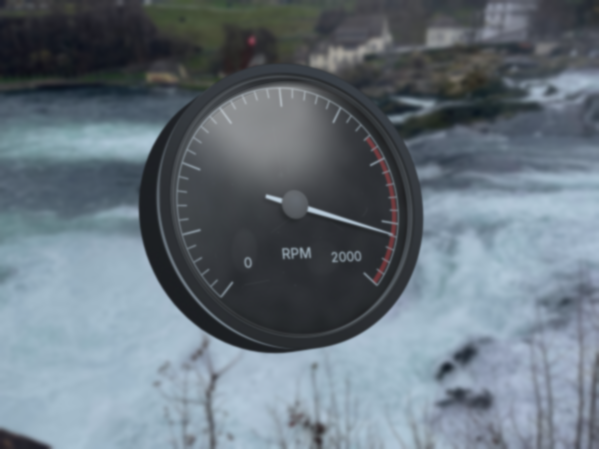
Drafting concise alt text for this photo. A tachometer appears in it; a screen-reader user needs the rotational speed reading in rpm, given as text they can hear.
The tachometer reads 1800 rpm
